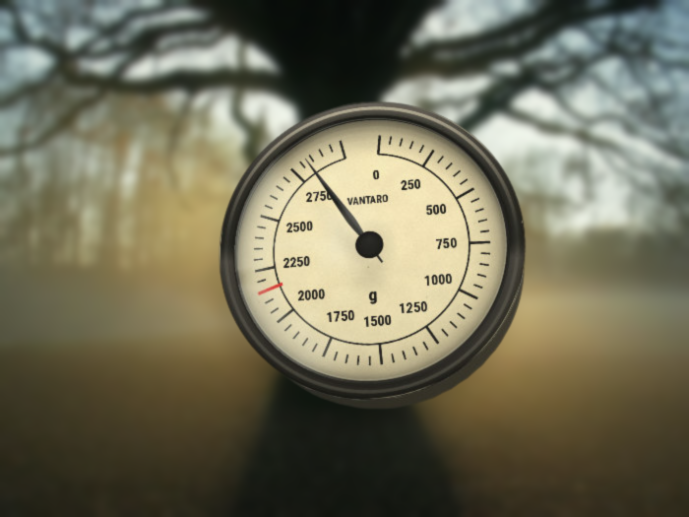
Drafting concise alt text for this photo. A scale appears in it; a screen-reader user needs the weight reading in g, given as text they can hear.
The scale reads 2825 g
